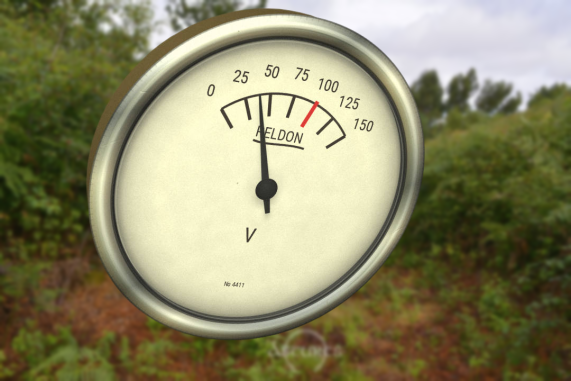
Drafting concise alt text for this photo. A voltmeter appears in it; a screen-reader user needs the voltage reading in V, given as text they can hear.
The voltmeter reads 37.5 V
